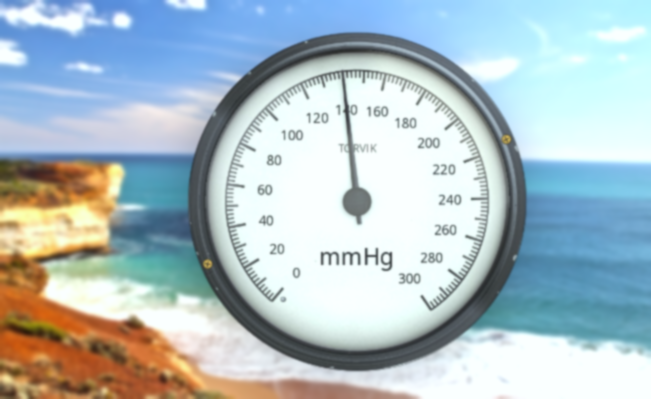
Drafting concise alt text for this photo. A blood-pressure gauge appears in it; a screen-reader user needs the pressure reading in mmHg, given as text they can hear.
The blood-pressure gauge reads 140 mmHg
